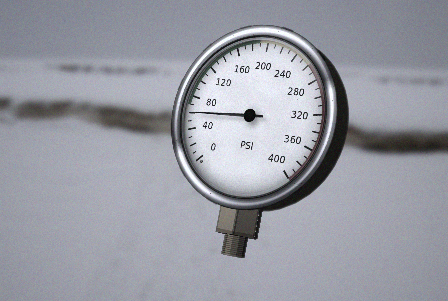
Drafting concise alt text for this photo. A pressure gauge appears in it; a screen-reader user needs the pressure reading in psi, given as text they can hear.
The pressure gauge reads 60 psi
